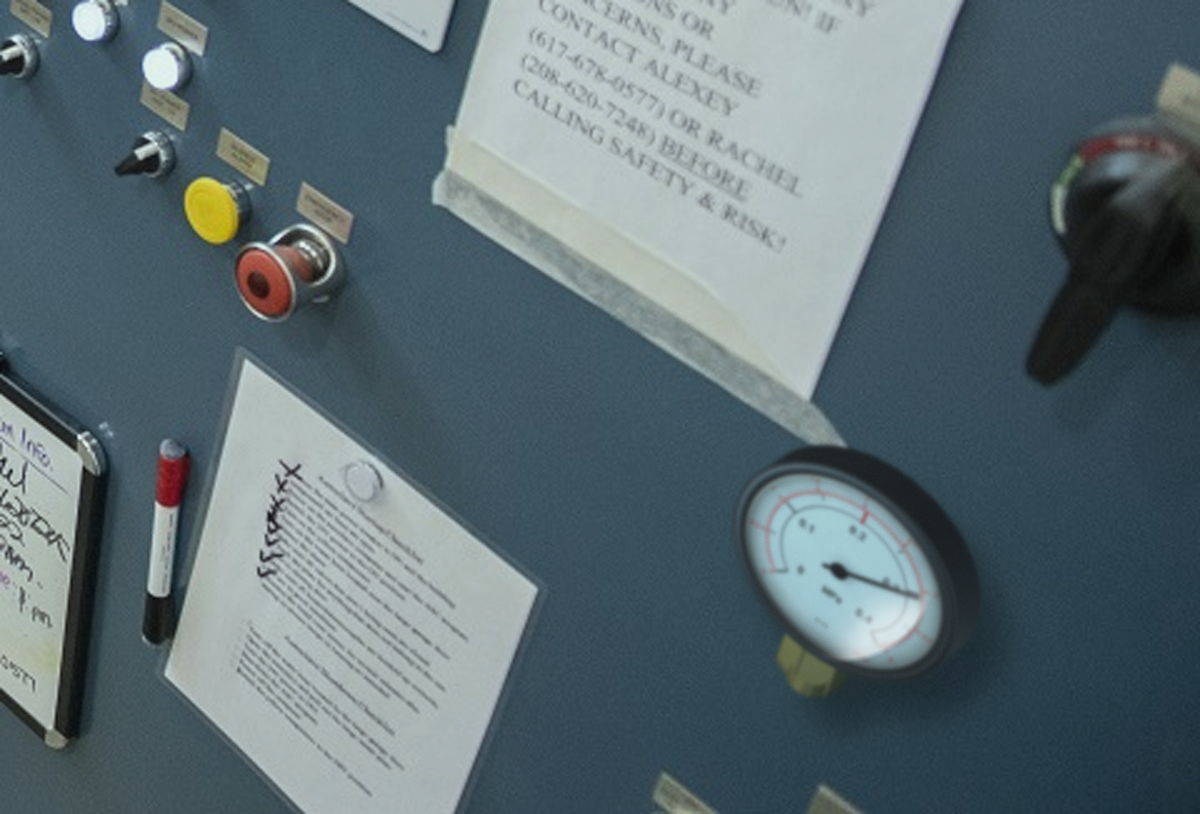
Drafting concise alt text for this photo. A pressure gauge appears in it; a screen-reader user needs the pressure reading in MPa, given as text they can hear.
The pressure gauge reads 0.3 MPa
